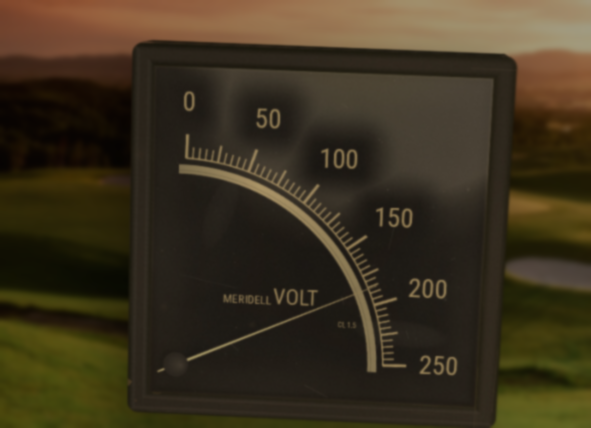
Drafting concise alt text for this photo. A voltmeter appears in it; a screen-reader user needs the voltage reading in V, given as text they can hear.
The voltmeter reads 185 V
